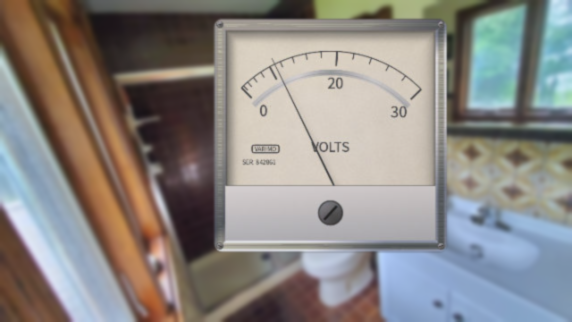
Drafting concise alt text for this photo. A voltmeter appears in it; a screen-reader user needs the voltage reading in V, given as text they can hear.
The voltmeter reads 11 V
